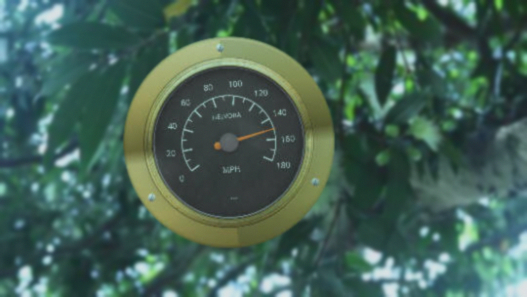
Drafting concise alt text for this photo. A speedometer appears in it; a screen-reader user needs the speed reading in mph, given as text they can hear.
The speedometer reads 150 mph
